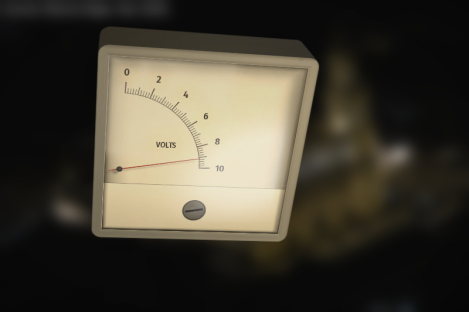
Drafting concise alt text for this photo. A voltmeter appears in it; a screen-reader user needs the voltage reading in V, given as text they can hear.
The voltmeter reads 9 V
